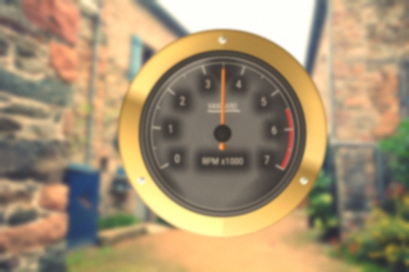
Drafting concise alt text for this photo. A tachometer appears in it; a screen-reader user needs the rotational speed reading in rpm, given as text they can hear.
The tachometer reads 3500 rpm
